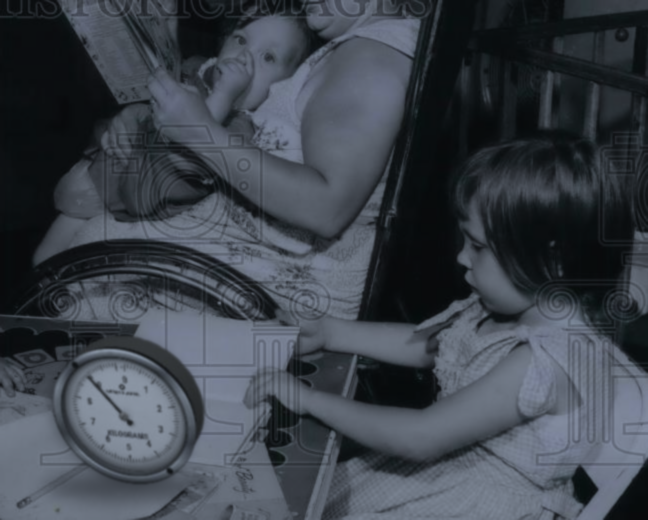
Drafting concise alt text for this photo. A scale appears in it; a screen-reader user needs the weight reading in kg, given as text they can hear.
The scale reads 9 kg
